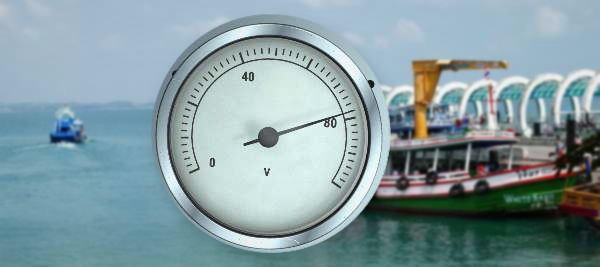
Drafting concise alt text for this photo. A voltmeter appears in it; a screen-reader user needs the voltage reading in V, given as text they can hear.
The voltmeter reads 78 V
